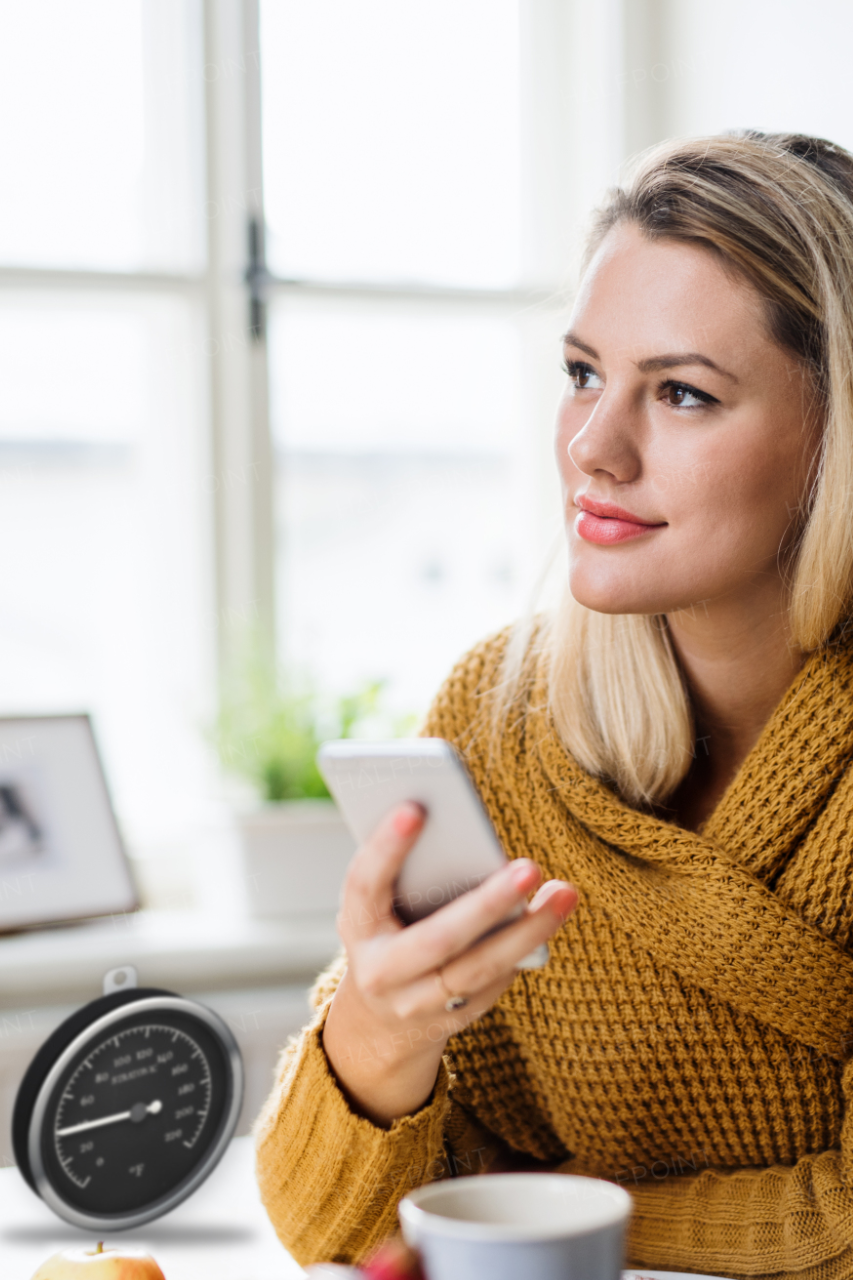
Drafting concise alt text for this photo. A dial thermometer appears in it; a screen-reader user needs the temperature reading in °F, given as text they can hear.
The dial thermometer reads 40 °F
